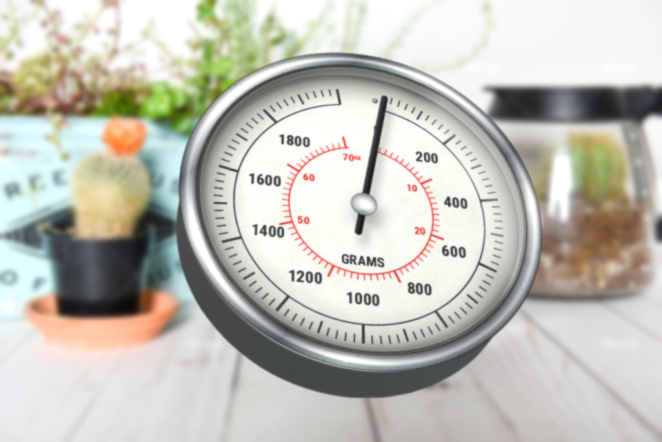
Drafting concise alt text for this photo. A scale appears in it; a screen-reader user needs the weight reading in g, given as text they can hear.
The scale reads 0 g
